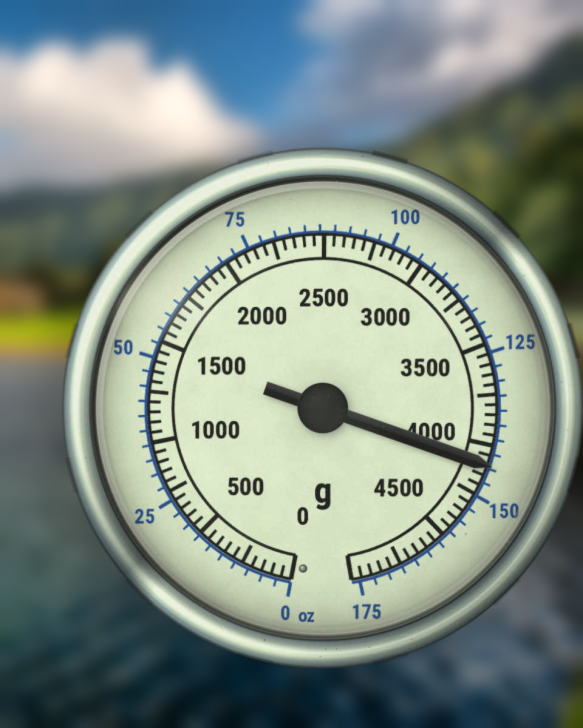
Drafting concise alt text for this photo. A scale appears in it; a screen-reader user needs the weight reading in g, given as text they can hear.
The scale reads 4100 g
